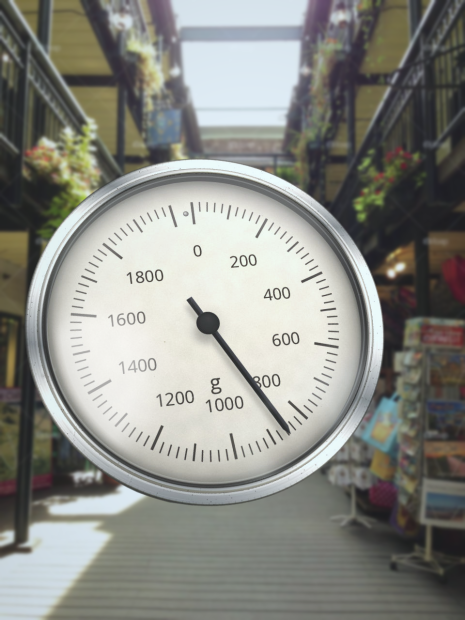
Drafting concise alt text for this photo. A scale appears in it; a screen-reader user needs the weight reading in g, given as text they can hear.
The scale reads 860 g
